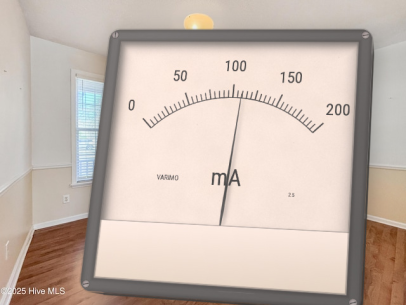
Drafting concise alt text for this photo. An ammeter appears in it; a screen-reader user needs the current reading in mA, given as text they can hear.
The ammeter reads 110 mA
